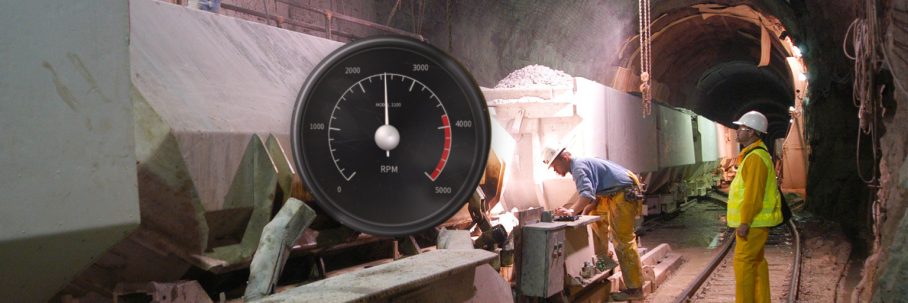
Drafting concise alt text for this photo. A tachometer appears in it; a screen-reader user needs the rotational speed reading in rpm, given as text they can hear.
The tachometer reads 2500 rpm
